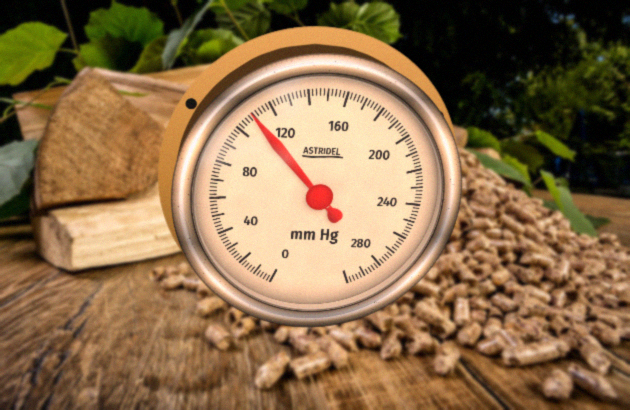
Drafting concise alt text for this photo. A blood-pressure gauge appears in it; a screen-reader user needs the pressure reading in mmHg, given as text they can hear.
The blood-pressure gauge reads 110 mmHg
